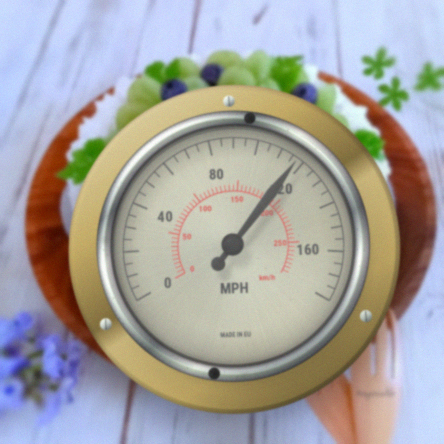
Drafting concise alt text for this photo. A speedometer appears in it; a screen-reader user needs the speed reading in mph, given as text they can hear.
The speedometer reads 117.5 mph
